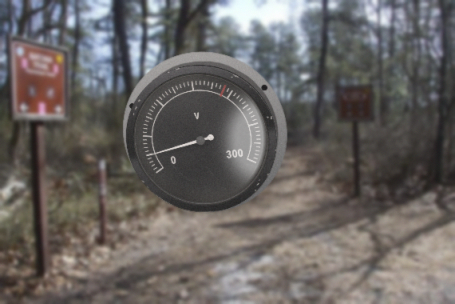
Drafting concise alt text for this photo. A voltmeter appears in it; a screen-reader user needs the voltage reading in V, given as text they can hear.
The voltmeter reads 25 V
